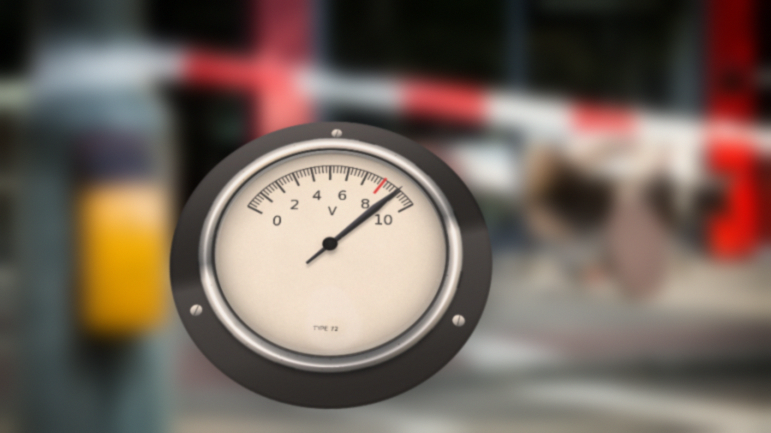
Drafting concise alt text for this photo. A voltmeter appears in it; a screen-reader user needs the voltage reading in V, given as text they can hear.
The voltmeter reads 9 V
